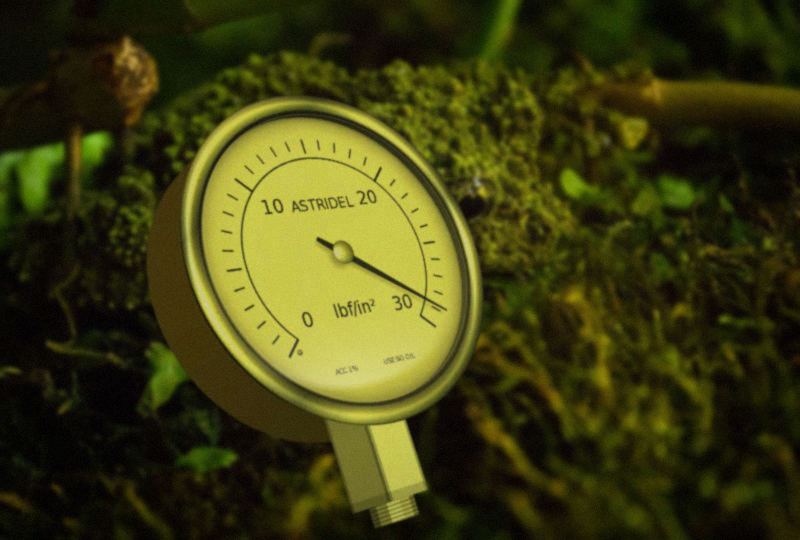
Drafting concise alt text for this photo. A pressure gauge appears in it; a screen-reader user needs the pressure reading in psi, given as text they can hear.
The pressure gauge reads 29 psi
